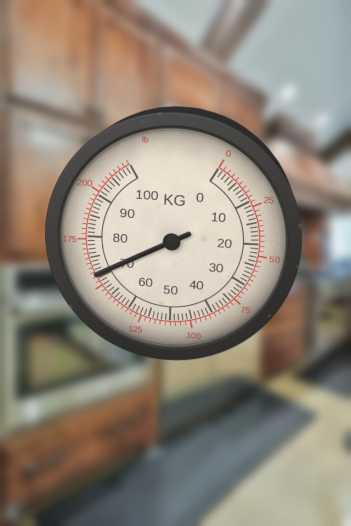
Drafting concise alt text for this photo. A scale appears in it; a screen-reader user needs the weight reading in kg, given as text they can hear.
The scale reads 71 kg
